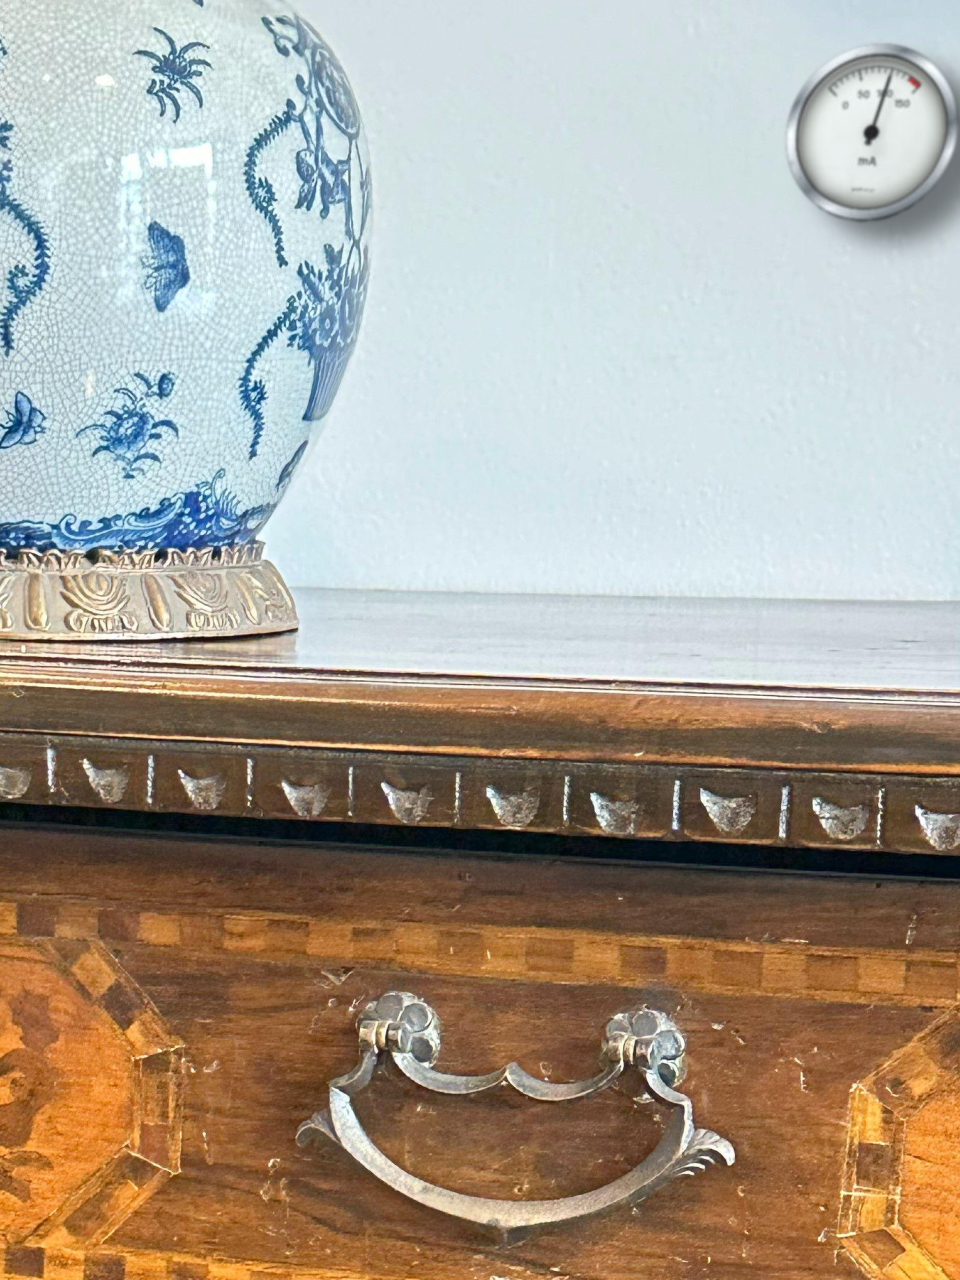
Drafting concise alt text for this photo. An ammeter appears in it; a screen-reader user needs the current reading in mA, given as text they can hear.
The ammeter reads 100 mA
